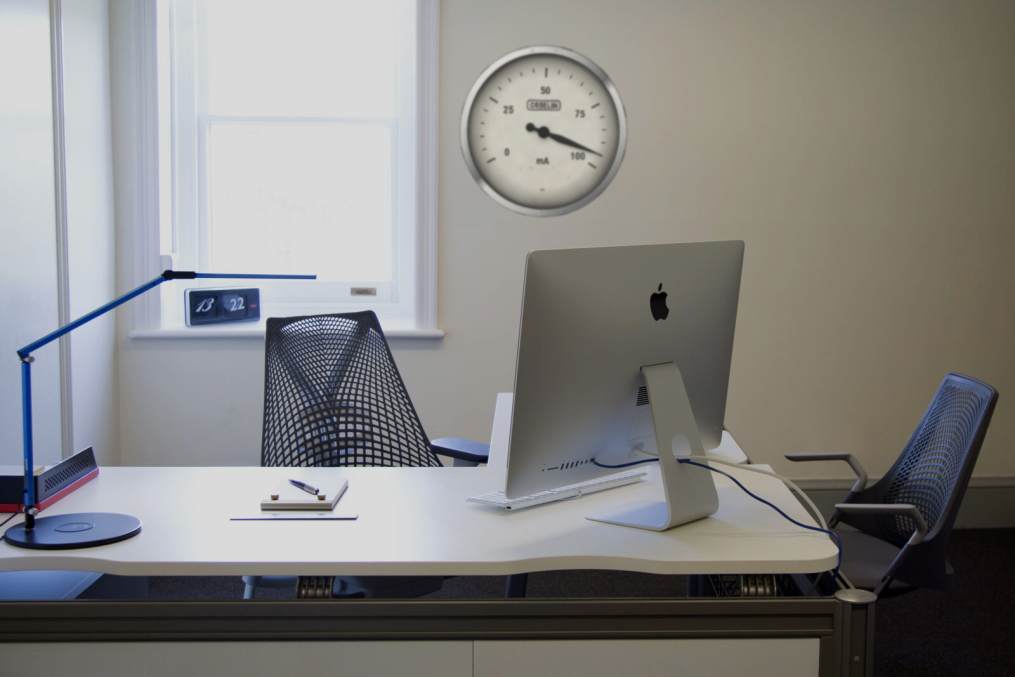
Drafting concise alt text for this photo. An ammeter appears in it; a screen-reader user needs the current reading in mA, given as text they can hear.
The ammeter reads 95 mA
